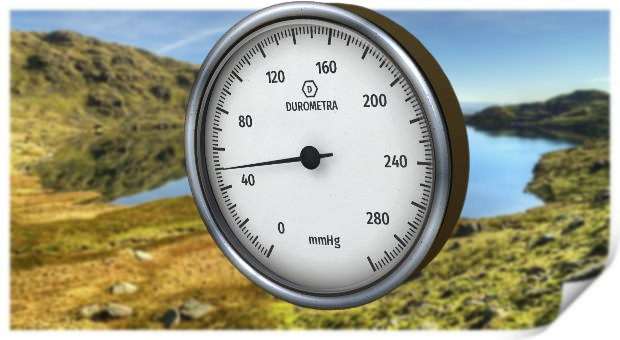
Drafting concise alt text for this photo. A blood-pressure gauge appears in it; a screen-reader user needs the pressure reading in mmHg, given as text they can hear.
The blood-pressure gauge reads 50 mmHg
